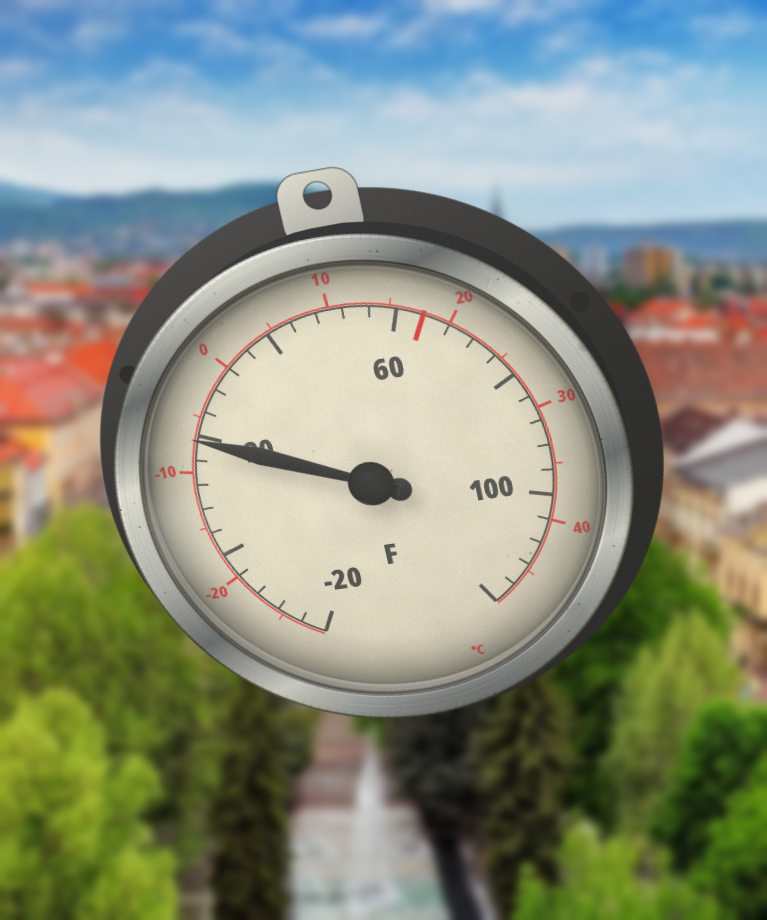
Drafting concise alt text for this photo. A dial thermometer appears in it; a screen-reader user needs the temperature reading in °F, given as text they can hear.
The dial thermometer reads 20 °F
